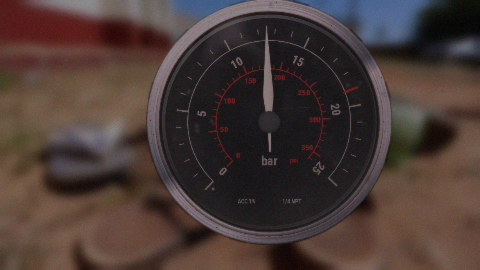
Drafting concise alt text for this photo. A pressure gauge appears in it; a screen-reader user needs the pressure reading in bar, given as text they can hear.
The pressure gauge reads 12.5 bar
